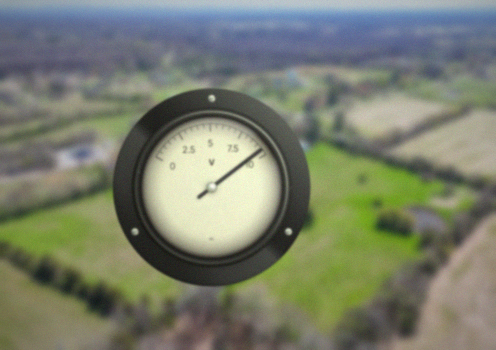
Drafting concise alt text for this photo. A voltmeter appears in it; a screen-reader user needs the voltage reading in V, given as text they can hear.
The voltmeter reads 9.5 V
